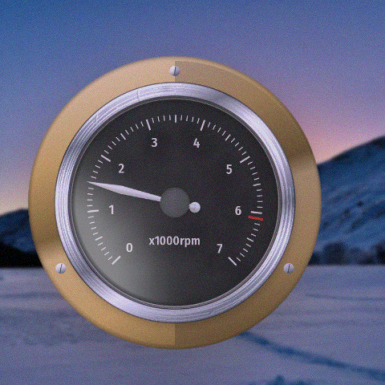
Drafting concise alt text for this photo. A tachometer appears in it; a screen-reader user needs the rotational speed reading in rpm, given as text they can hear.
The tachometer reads 1500 rpm
